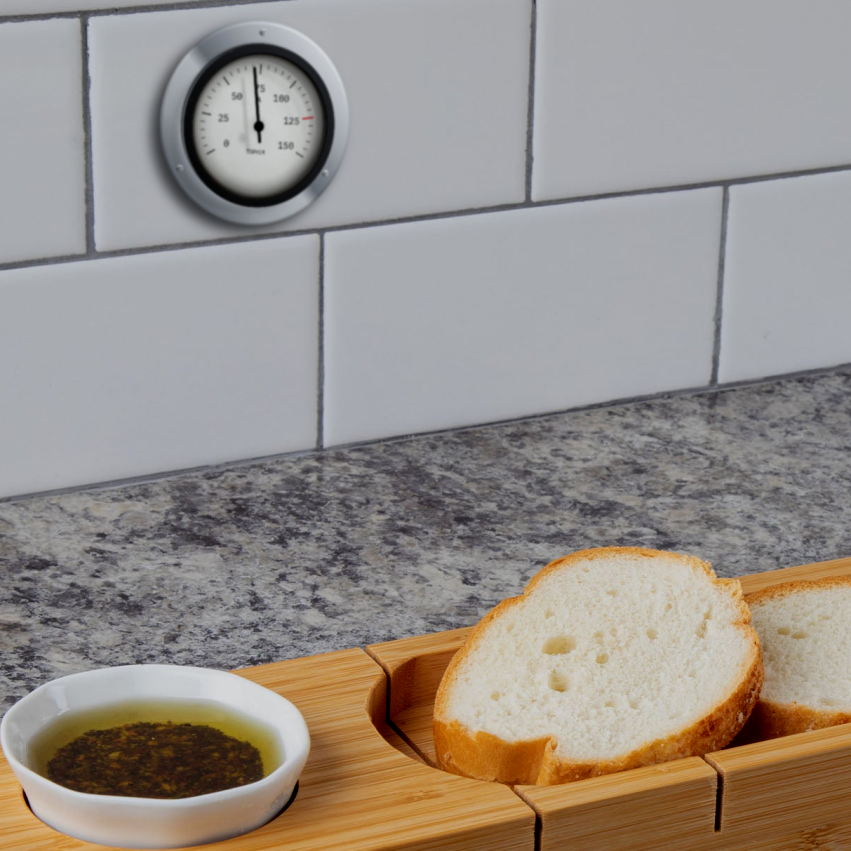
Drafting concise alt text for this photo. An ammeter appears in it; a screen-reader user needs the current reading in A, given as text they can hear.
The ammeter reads 70 A
